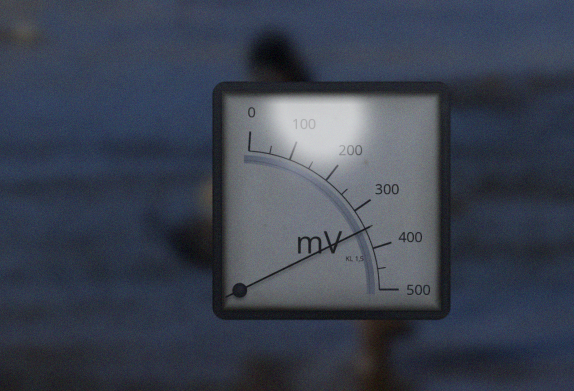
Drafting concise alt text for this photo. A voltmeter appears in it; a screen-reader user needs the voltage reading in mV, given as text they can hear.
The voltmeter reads 350 mV
